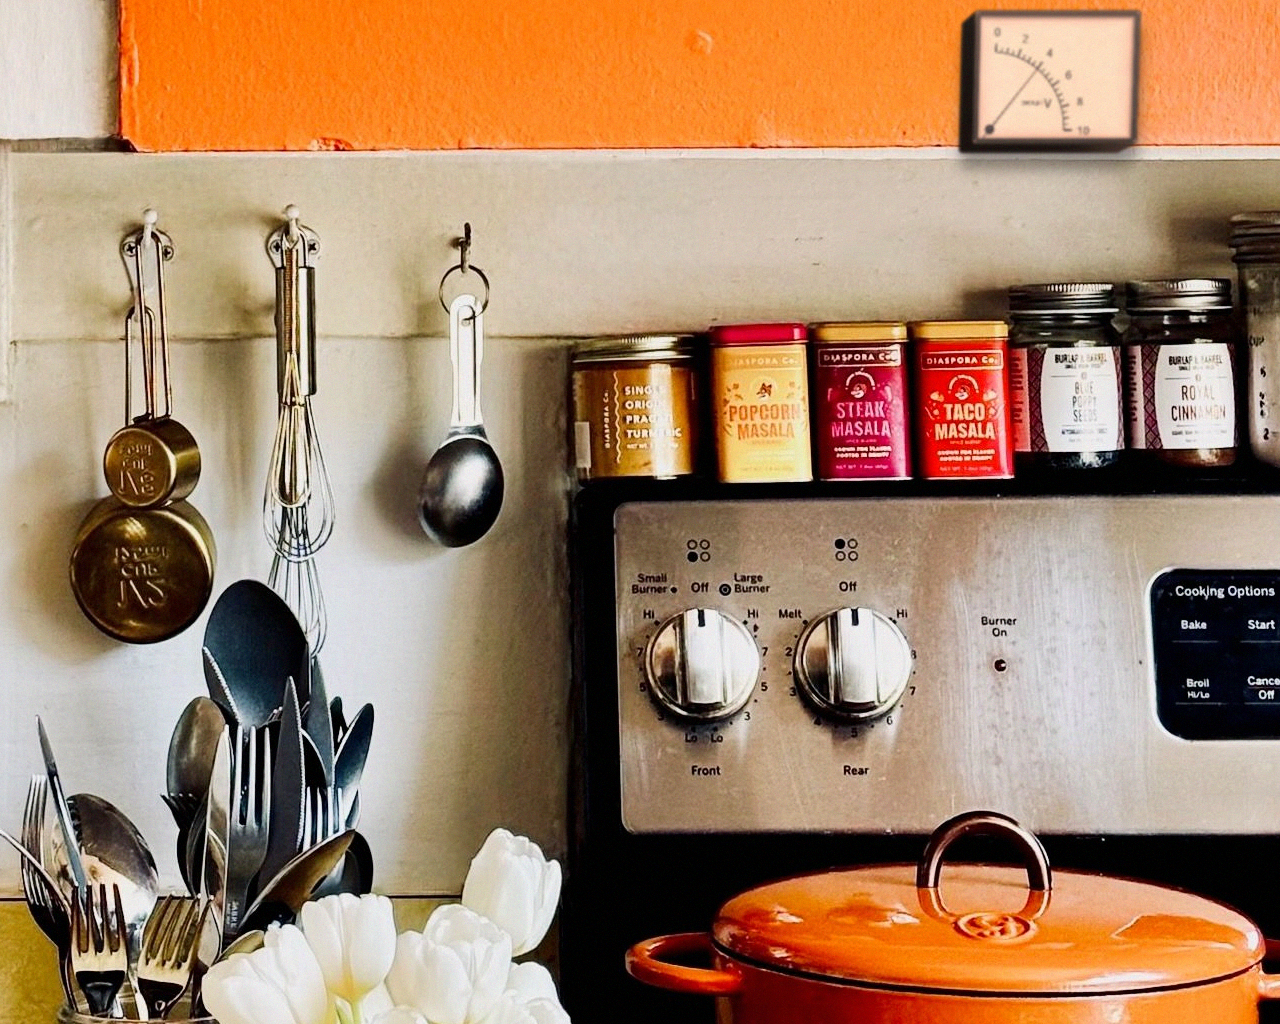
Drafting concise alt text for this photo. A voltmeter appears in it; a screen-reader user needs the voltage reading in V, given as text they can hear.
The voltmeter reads 4 V
